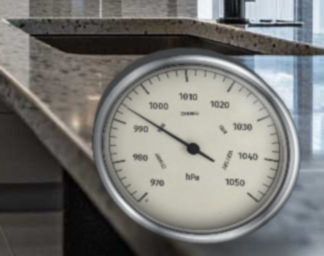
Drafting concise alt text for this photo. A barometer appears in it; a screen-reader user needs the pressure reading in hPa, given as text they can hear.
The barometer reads 994 hPa
